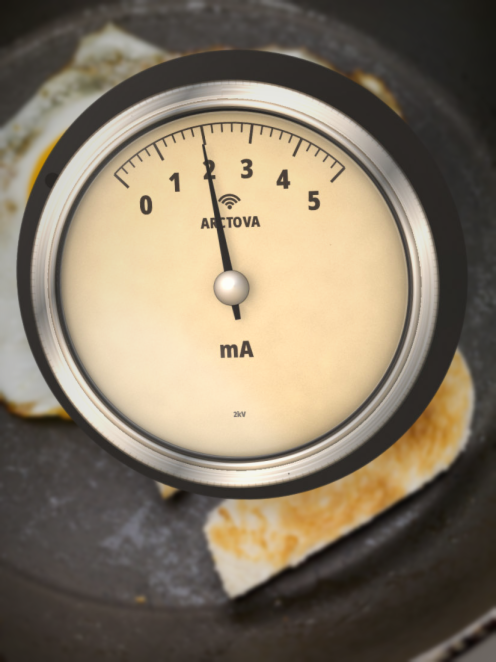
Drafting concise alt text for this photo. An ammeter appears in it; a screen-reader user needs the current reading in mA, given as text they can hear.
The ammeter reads 2 mA
